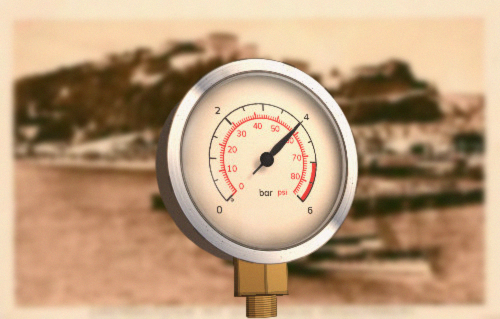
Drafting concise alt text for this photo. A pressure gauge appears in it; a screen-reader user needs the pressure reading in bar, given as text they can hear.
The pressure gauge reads 4 bar
